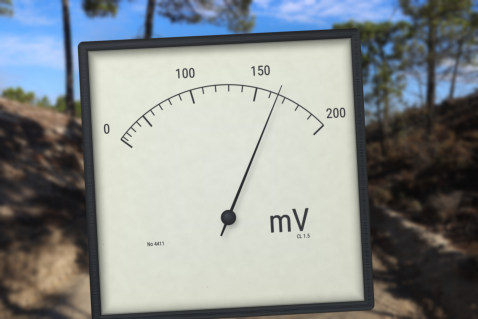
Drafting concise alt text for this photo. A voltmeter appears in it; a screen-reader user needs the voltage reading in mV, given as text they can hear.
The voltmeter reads 165 mV
